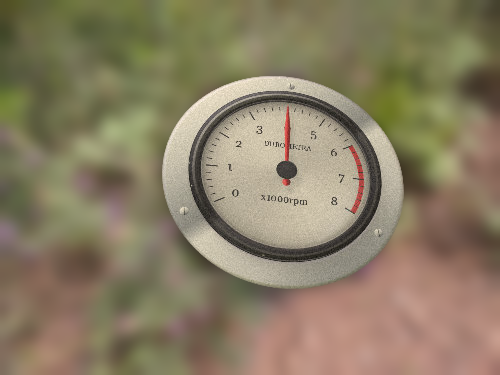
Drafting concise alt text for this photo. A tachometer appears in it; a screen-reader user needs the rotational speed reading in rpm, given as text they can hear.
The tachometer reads 4000 rpm
